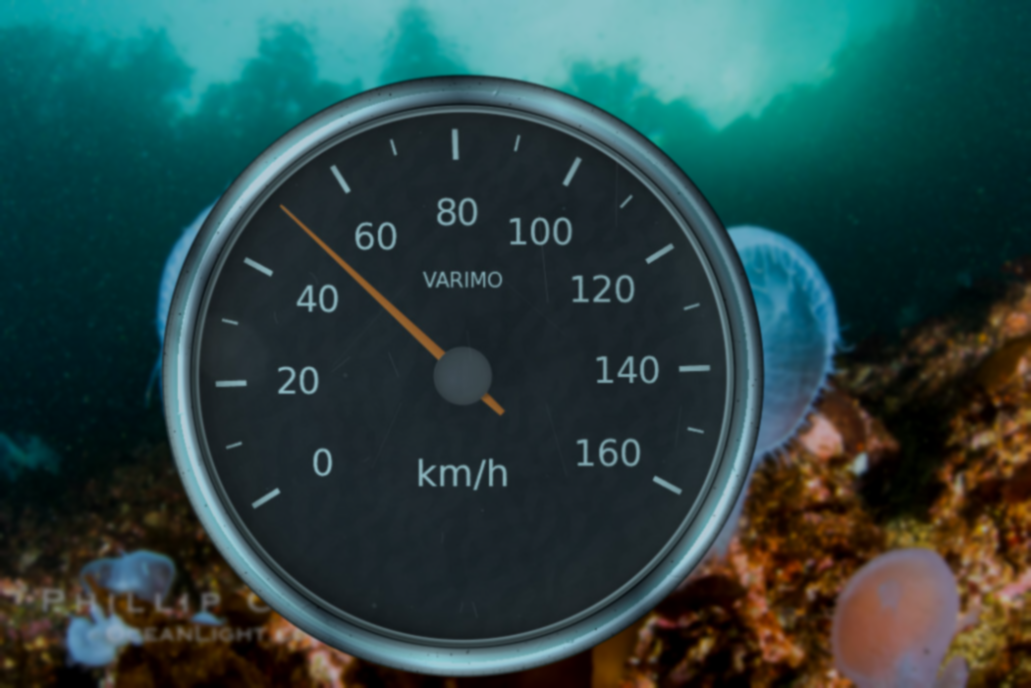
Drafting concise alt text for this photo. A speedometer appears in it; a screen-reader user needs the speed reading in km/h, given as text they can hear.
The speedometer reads 50 km/h
